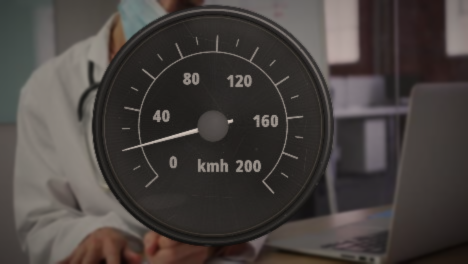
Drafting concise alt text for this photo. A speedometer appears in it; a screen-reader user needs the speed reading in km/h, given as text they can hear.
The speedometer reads 20 km/h
